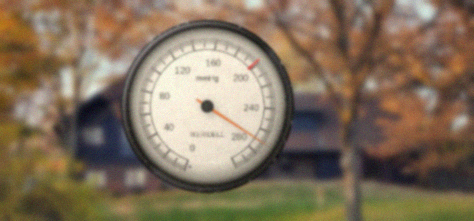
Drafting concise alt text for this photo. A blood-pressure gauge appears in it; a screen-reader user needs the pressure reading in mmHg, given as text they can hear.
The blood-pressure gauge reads 270 mmHg
